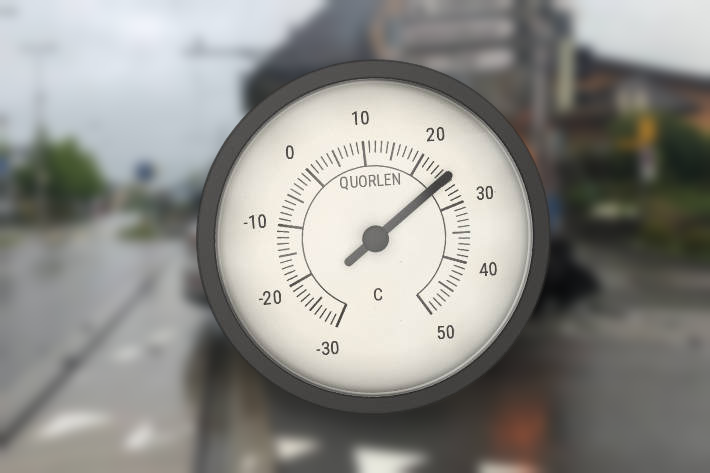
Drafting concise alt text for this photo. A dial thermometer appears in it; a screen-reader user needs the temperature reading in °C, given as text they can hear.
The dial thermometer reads 25 °C
